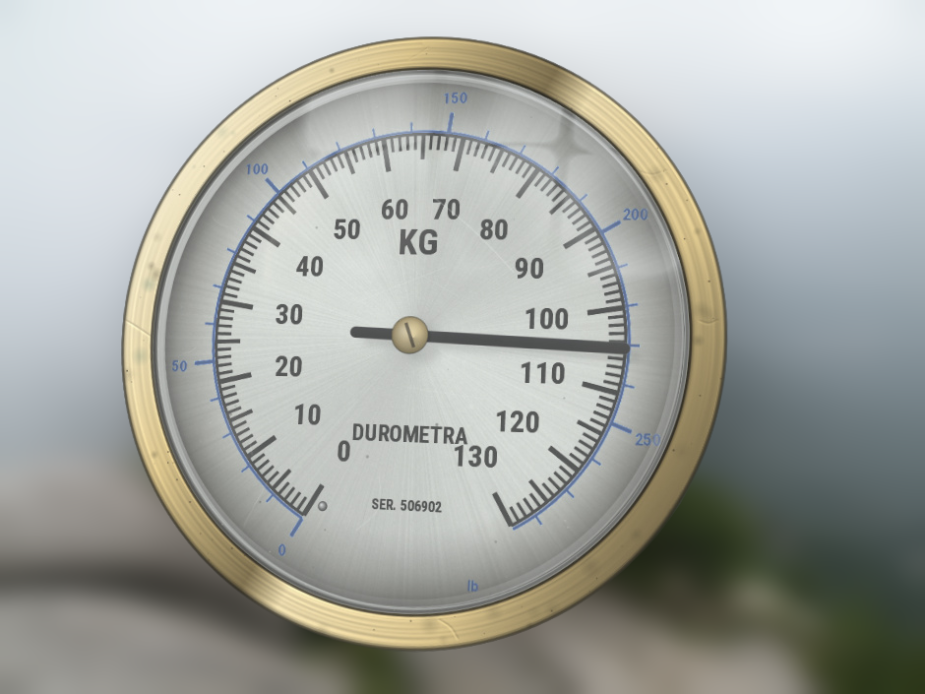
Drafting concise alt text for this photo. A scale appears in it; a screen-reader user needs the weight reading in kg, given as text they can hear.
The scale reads 105 kg
